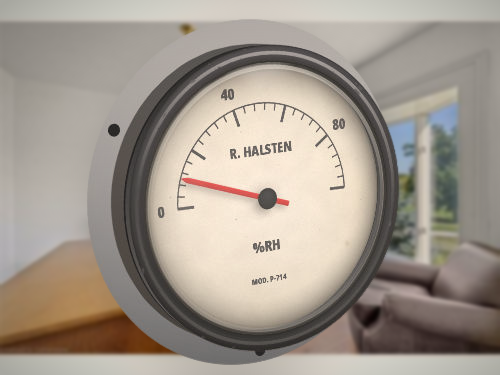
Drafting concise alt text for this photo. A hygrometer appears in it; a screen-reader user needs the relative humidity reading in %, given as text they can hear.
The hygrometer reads 10 %
